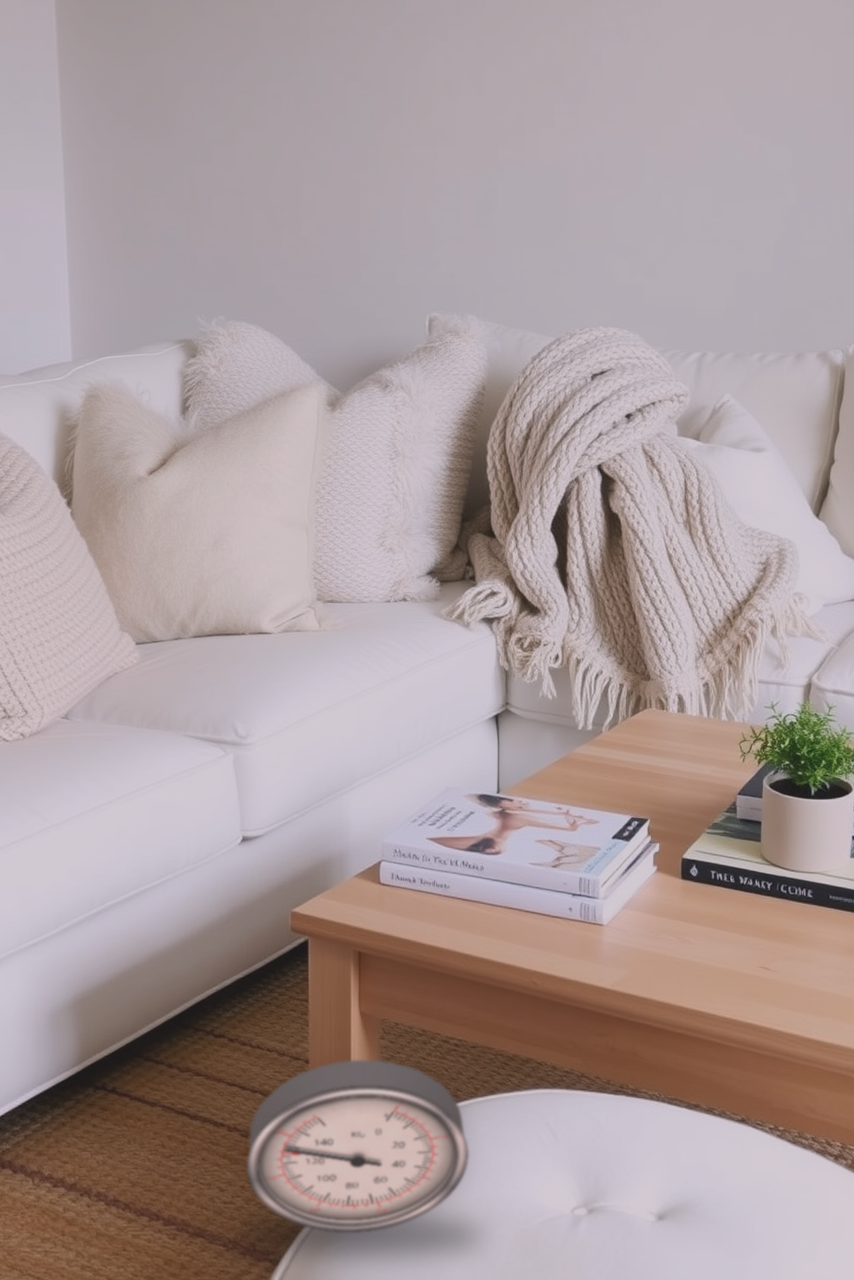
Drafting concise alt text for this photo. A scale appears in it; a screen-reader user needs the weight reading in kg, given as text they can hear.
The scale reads 130 kg
